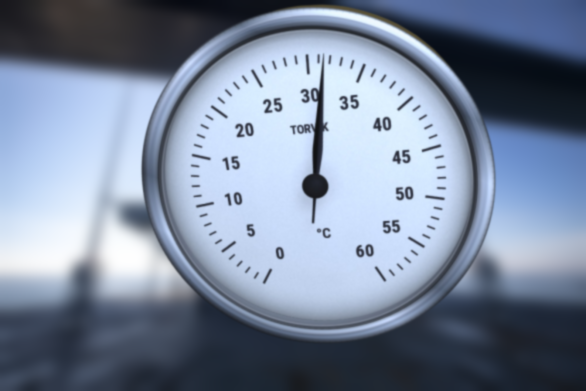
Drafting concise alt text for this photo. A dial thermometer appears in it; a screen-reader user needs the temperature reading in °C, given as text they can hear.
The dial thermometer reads 31.5 °C
